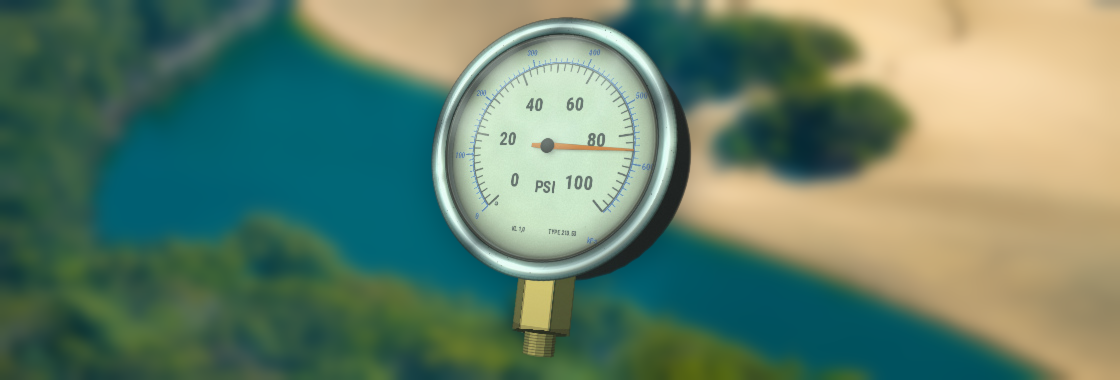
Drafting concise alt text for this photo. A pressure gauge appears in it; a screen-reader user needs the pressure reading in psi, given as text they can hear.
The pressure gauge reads 84 psi
